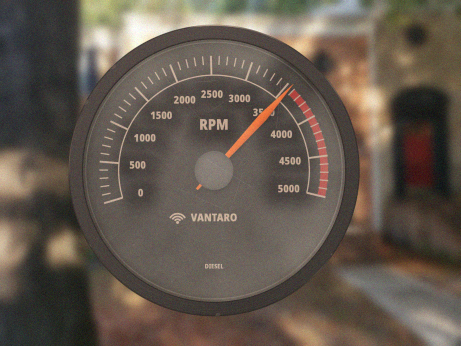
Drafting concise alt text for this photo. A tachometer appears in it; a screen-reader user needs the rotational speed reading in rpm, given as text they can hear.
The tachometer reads 3550 rpm
